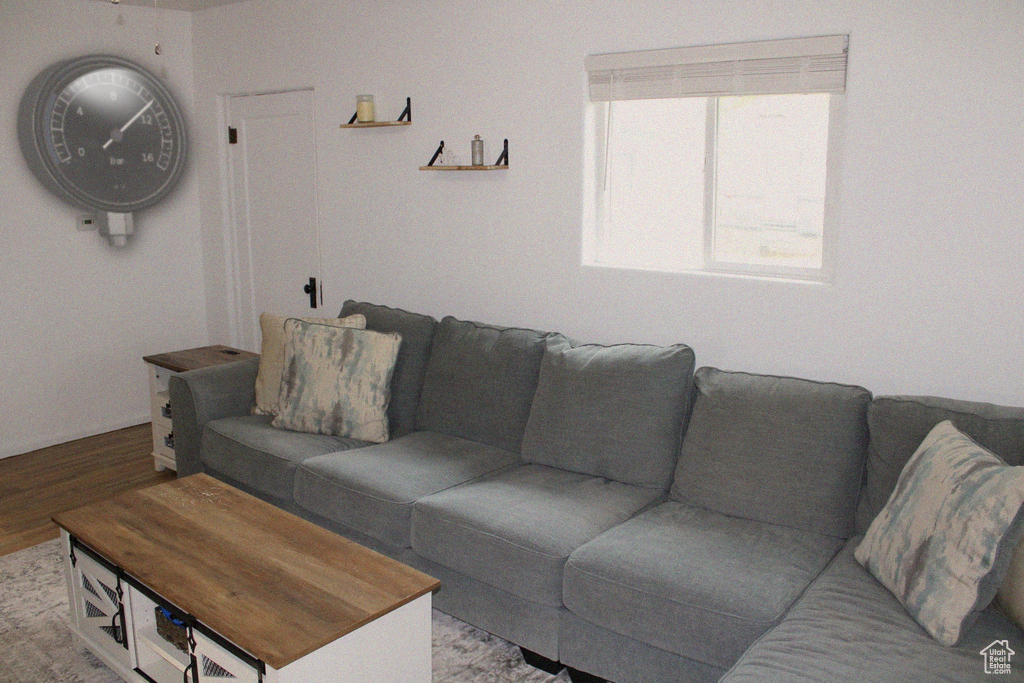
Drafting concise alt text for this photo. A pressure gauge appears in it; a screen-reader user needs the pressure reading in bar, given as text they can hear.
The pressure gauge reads 11 bar
